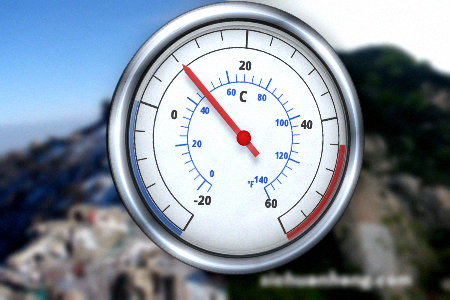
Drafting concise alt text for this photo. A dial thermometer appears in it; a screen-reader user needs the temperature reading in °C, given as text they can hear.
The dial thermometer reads 8 °C
